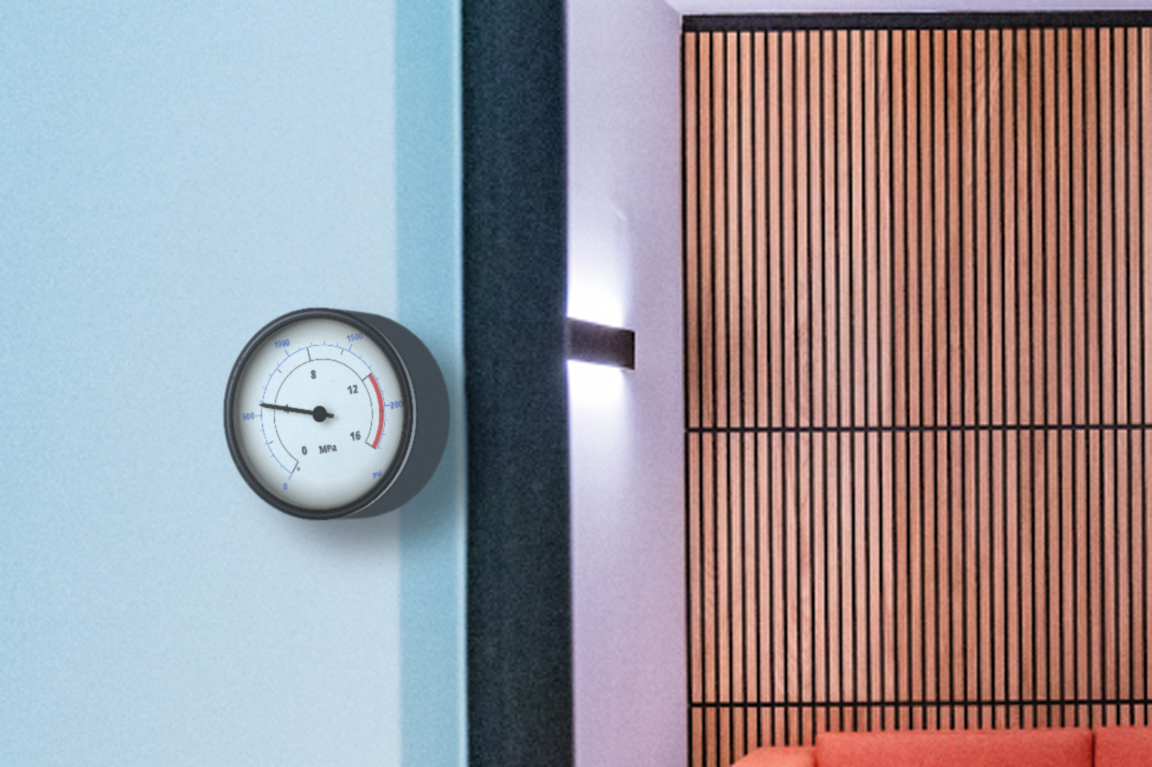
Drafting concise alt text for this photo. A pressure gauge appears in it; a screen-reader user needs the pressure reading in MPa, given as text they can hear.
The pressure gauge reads 4 MPa
